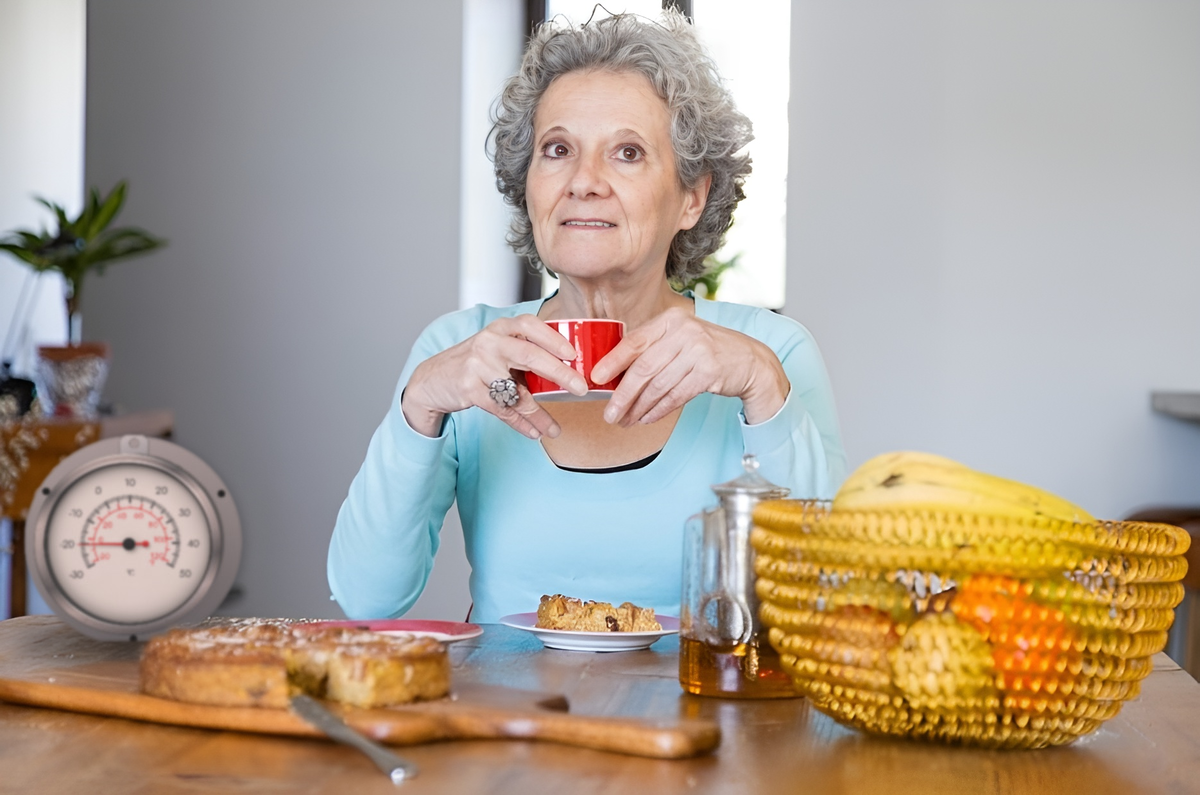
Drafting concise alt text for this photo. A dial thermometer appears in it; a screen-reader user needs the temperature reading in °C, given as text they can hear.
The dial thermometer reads -20 °C
